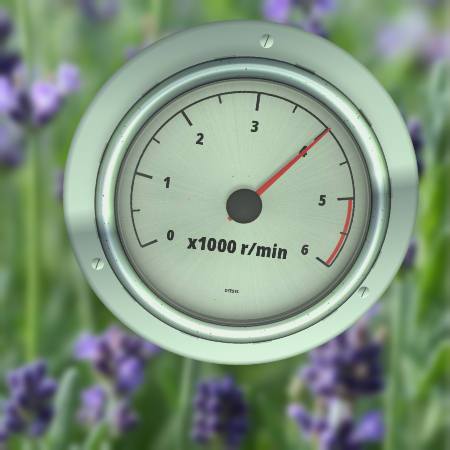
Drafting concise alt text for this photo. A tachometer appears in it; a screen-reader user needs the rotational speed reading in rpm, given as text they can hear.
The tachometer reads 4000 rpm
